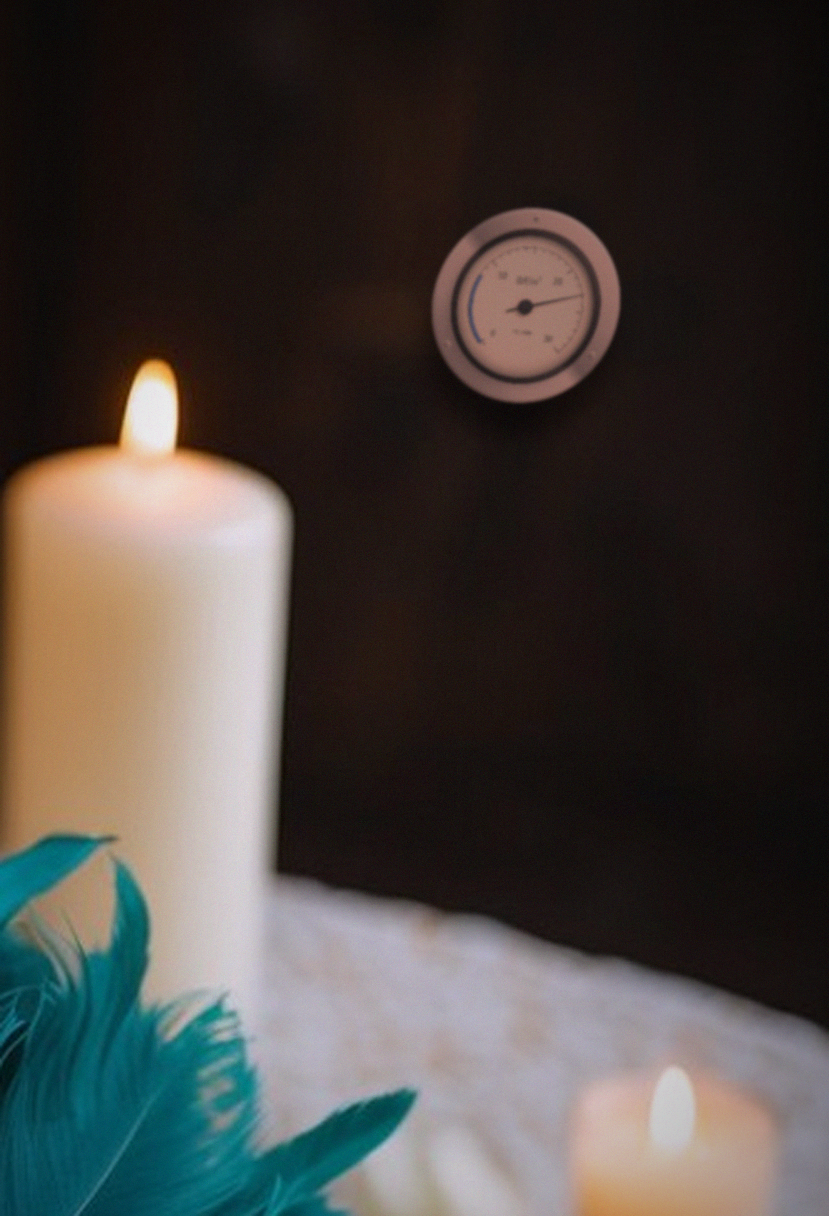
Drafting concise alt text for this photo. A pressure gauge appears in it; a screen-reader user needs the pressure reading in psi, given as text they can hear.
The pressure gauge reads 23 psi
